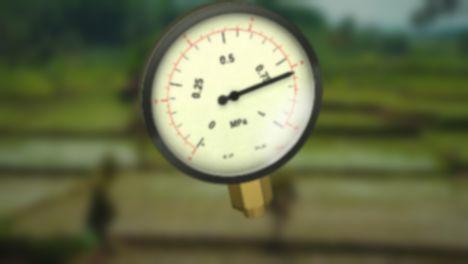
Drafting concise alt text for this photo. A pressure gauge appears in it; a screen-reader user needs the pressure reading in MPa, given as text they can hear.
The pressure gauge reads 0.8 MPa
